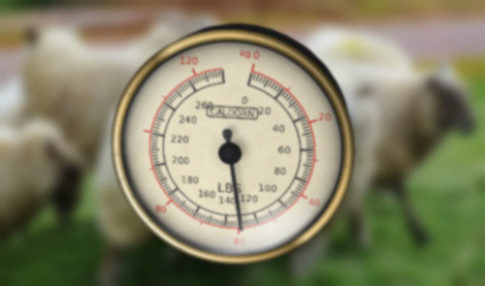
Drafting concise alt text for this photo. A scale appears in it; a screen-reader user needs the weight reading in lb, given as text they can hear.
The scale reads 130 lb
